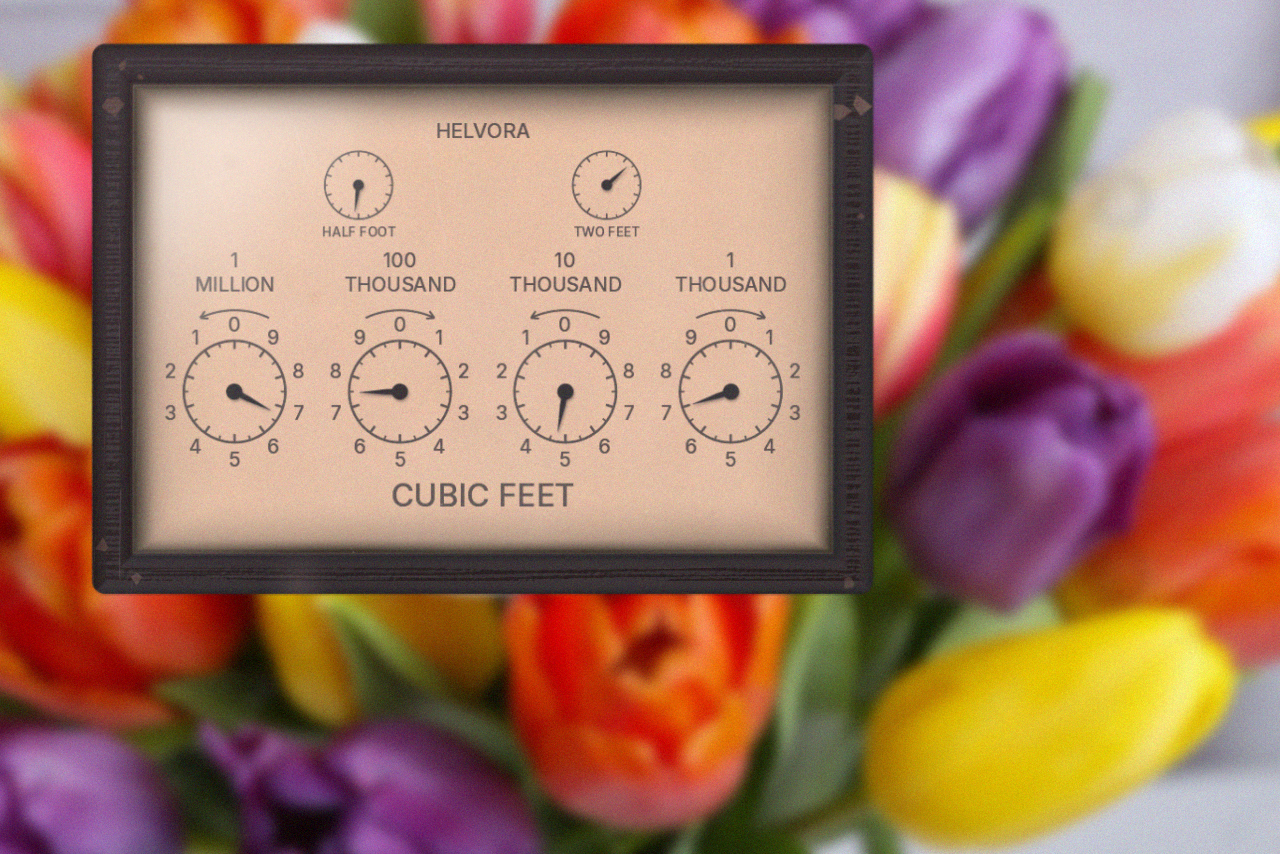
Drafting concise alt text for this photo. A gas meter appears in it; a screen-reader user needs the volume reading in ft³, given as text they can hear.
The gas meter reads 674700 ft³
